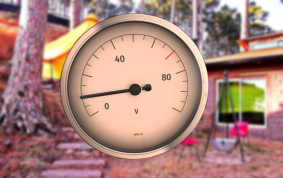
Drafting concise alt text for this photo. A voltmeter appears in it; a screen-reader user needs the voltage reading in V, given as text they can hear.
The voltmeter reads 10 V
